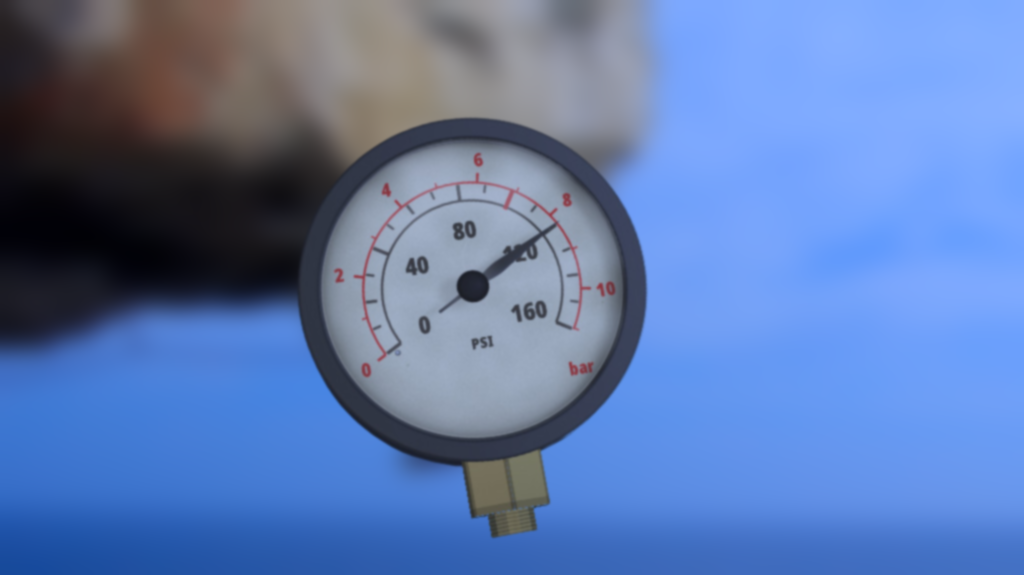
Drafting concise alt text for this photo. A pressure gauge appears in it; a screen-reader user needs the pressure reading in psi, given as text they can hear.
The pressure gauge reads 120 psi
